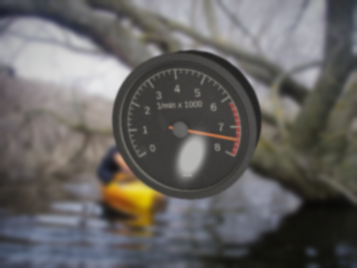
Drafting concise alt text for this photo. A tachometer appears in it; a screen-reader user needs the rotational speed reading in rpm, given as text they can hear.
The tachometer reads 7400 rpm
